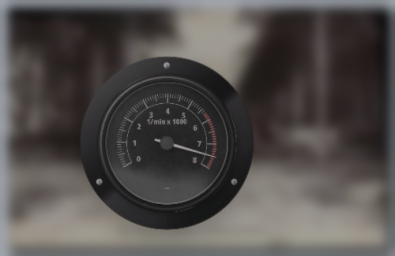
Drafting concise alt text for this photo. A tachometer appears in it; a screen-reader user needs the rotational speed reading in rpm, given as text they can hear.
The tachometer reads 7500 rpm
